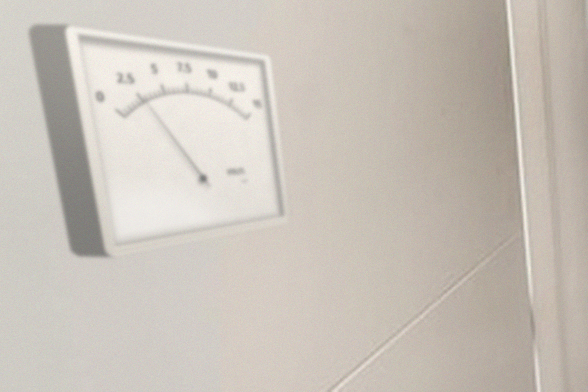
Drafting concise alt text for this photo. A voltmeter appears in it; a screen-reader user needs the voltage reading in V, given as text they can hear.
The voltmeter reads 2.5 V
